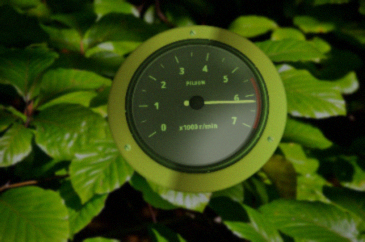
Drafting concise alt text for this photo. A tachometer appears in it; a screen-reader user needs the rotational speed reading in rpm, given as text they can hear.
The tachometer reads 6250 rpm
